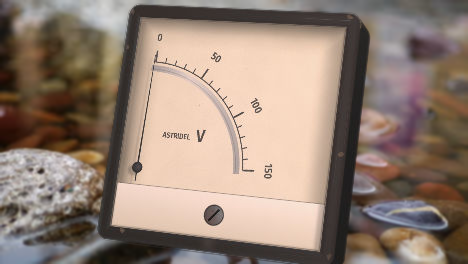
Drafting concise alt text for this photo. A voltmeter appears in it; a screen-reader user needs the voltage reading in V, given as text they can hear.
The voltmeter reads 0 V
